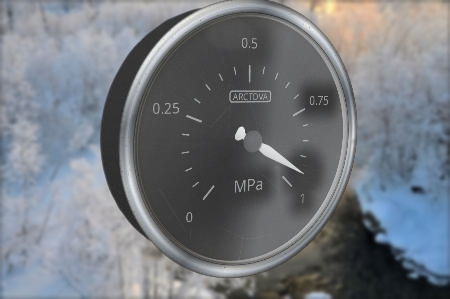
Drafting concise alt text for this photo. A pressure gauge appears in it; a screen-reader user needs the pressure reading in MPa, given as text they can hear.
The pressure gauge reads 0.95 MPa
